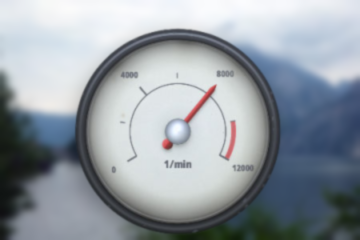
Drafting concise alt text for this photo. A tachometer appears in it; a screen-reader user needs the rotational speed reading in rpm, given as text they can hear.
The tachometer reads 8000 rpm
